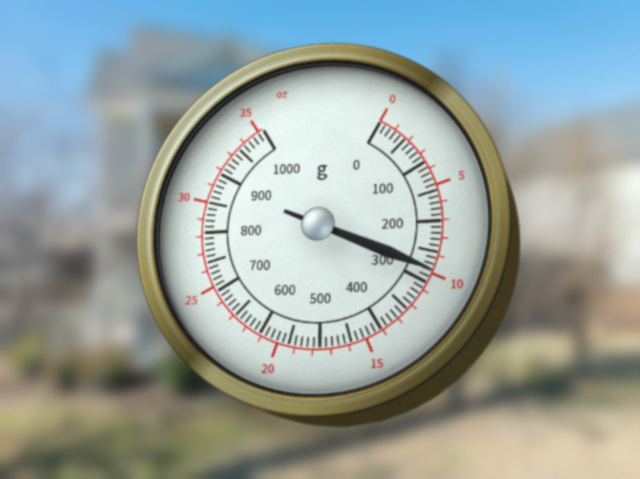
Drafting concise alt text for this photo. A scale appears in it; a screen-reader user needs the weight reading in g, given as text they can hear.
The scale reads 280 g
